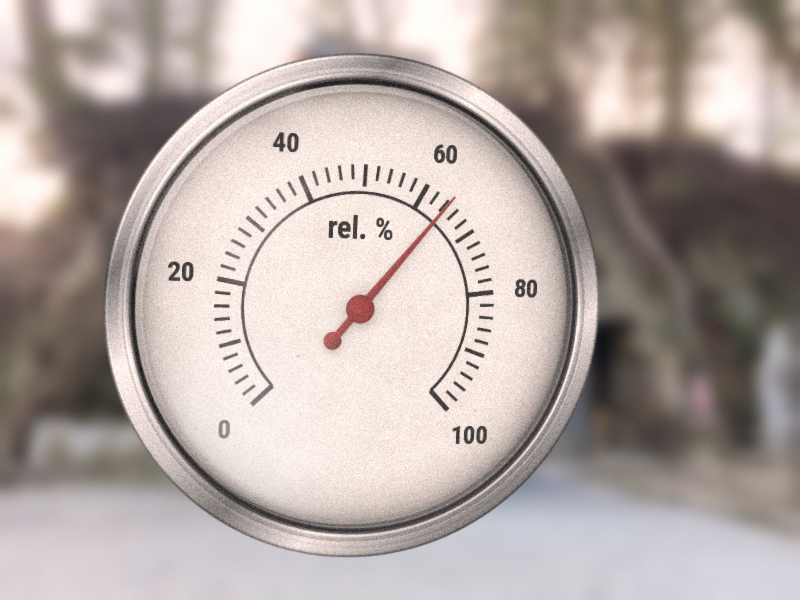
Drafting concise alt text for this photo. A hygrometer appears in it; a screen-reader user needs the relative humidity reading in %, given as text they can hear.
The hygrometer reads 64 %
